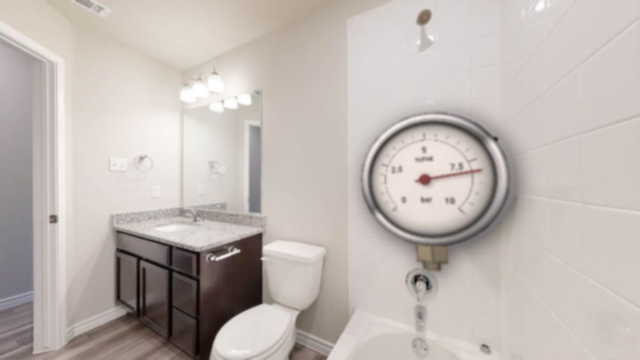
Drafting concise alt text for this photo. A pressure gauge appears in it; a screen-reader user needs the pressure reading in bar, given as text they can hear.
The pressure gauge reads 8 bar
